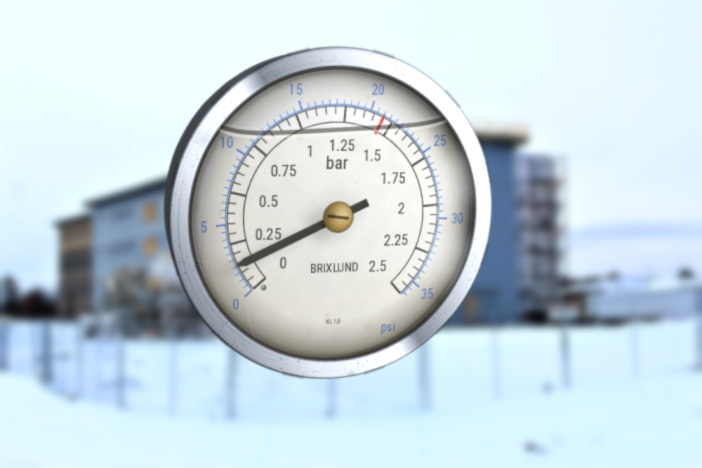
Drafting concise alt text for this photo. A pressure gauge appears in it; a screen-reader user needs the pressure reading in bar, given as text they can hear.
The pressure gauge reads 0.15 bar
